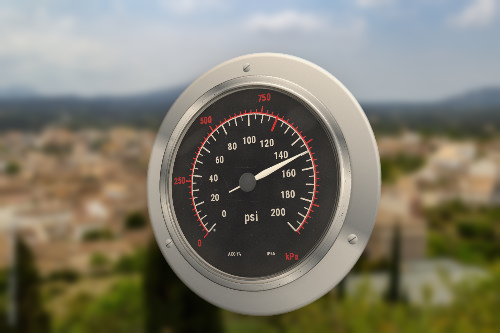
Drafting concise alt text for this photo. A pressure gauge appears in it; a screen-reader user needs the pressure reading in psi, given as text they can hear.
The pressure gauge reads 150 psi
